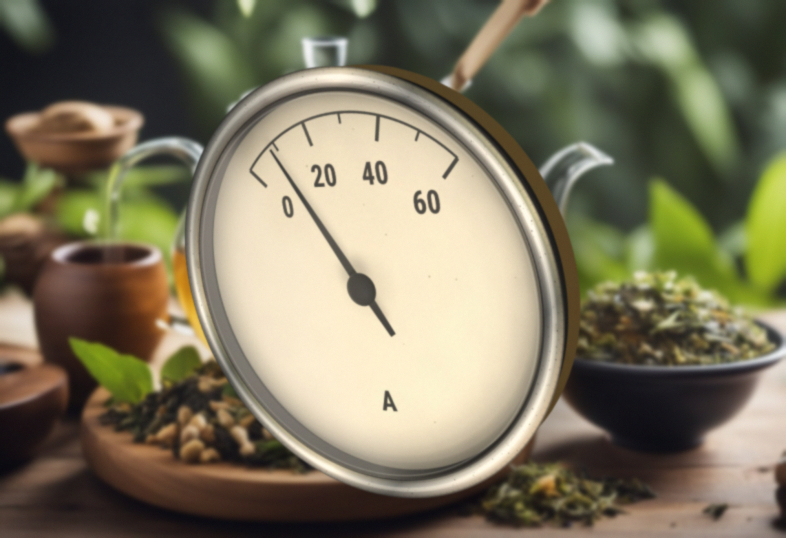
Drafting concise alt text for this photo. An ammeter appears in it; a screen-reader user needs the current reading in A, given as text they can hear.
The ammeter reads 10 A
